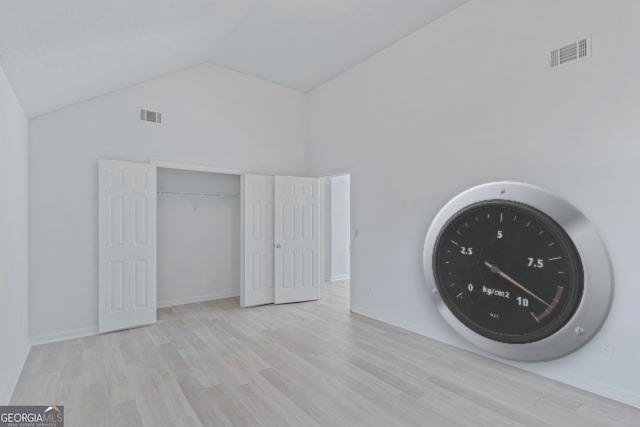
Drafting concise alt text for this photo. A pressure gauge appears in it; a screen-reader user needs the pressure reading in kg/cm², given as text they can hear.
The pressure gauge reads 9.25 kg/cm²
